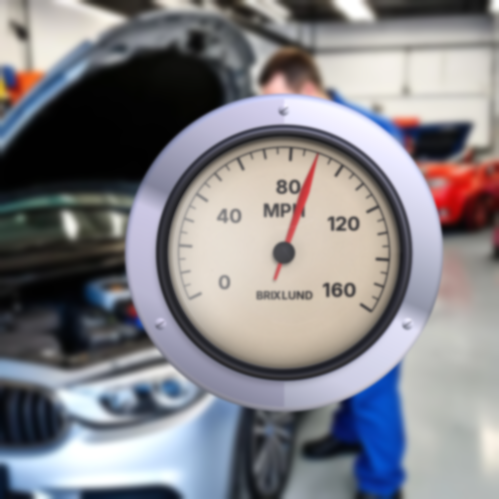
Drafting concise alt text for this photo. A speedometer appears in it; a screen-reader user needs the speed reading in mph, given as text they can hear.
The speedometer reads 90 mph
